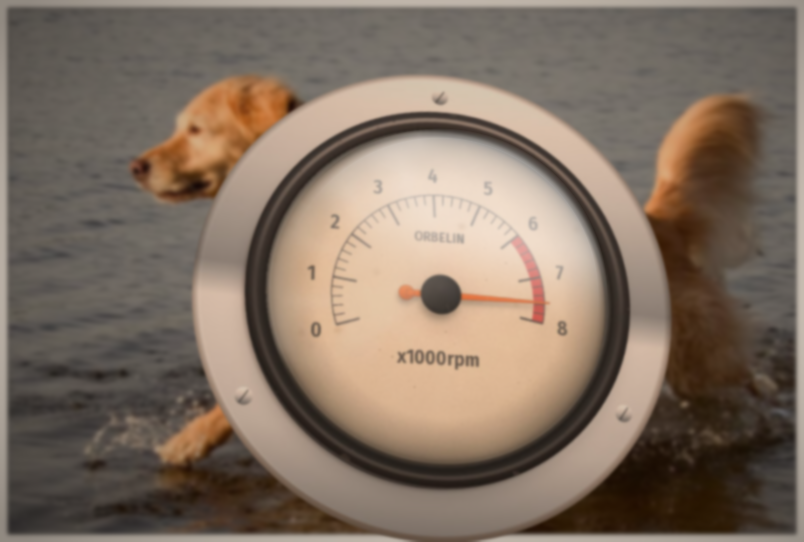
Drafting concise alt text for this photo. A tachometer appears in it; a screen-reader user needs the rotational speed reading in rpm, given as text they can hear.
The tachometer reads 7600 rpm
